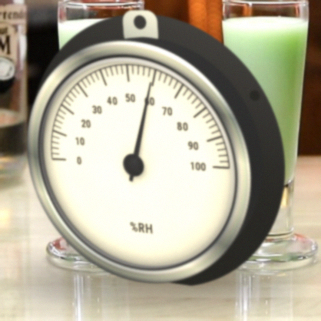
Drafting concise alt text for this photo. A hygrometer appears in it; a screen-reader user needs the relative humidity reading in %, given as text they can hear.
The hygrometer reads 60 %
